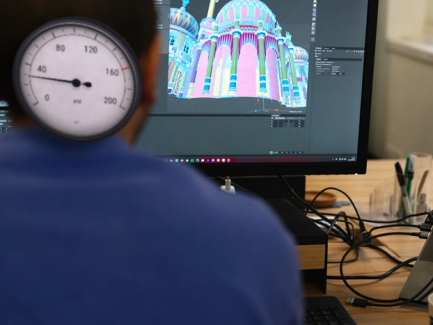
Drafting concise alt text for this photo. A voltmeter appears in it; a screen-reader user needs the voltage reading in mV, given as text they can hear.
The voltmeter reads 30 mV
